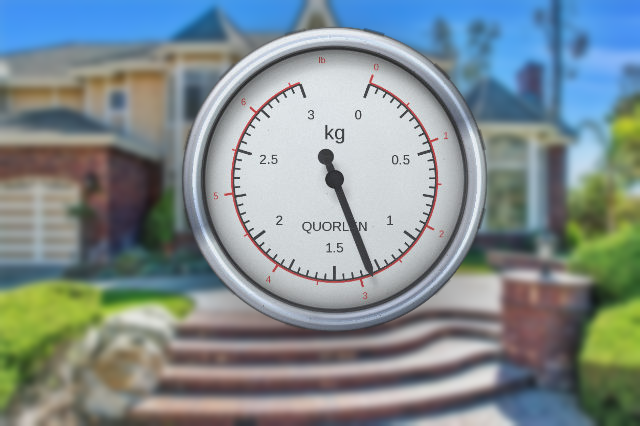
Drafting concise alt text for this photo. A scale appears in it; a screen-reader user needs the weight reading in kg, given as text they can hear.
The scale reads 1.3 kg
